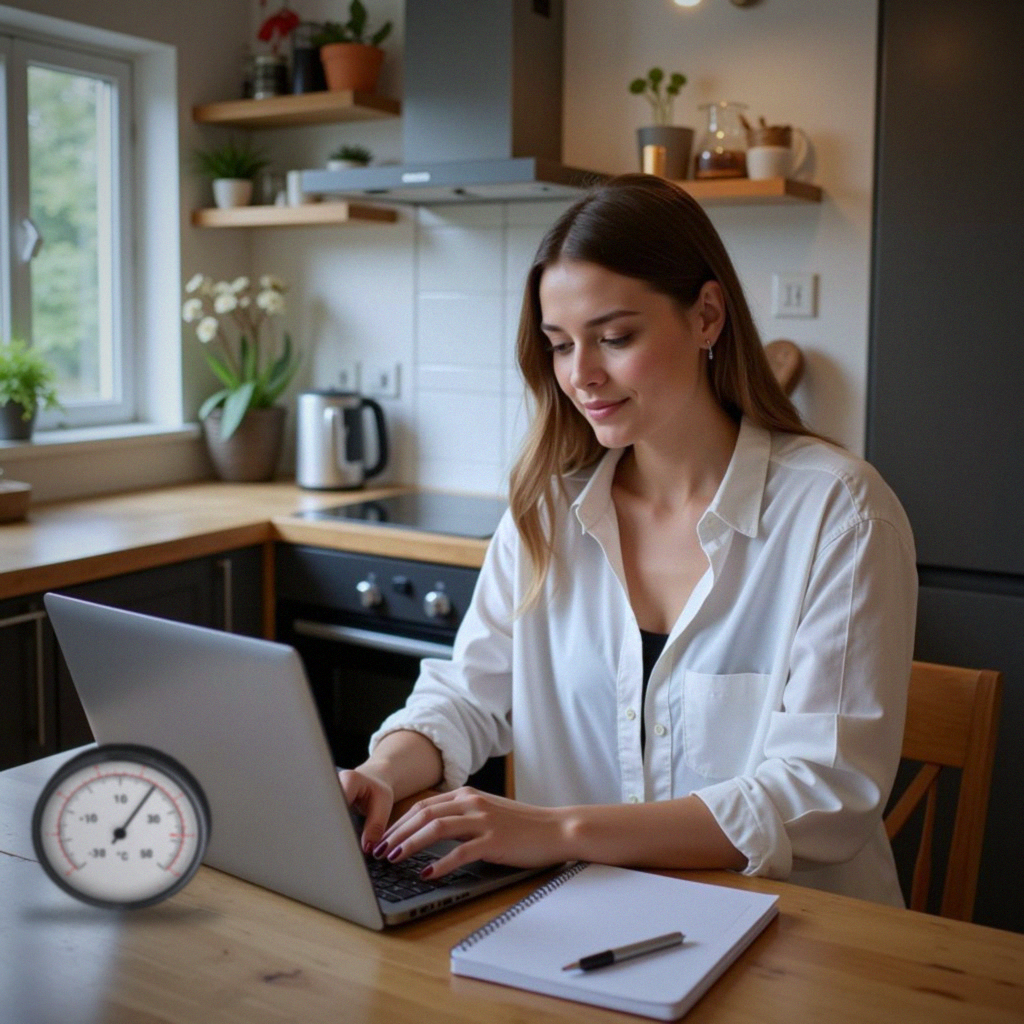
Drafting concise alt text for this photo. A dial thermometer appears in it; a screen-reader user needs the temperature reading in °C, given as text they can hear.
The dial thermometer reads 20 °C
